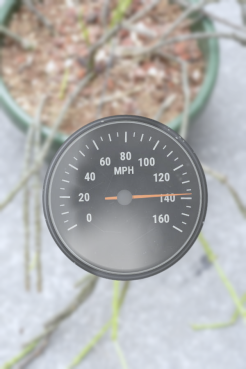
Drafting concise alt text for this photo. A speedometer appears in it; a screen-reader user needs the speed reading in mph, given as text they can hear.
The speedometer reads 137.5 mph
